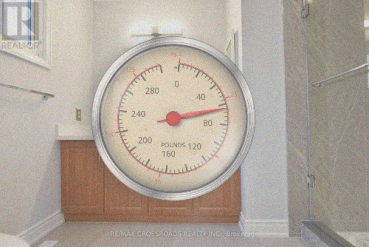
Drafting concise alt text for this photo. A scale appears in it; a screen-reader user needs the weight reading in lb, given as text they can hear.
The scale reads 64 lb
